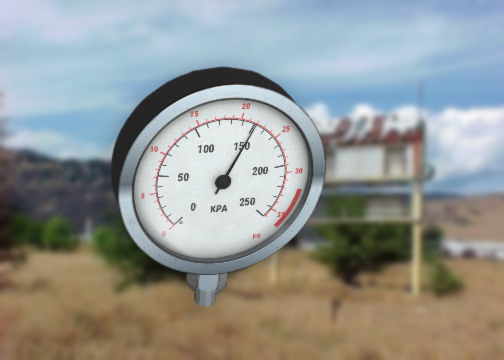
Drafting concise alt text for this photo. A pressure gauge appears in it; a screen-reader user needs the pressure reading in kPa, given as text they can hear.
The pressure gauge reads 150 kPa
